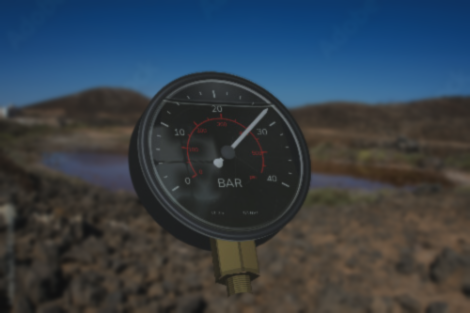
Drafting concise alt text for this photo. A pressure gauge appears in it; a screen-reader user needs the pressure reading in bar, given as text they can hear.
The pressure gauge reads 28 bar
